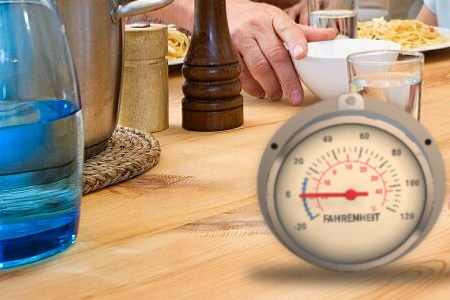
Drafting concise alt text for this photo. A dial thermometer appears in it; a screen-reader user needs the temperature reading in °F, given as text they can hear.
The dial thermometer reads 0 °F
